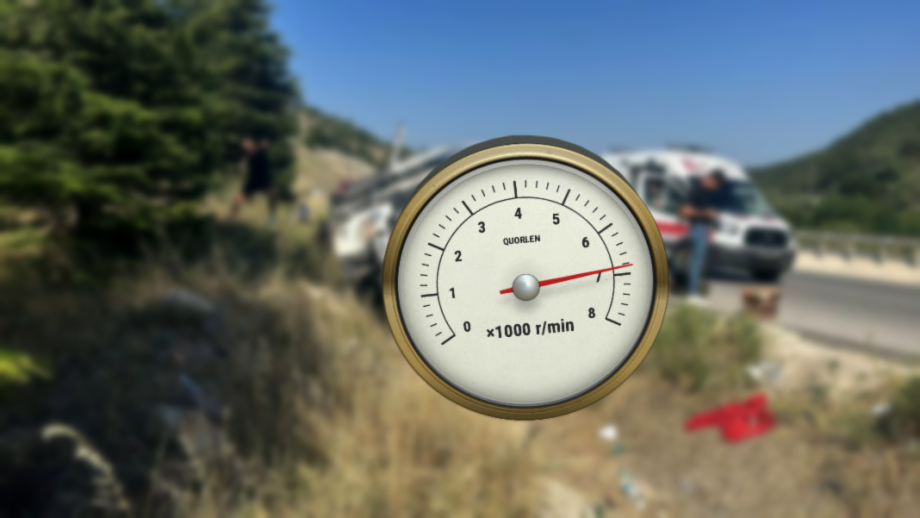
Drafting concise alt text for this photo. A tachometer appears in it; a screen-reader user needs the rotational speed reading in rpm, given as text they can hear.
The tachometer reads 6800 rpm
